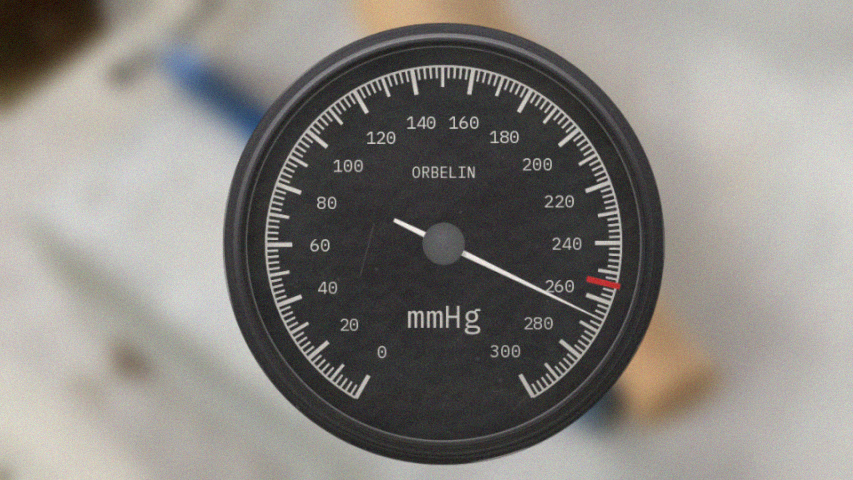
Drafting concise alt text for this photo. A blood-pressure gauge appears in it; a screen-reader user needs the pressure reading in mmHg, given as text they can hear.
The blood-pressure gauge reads 266 mmHg
